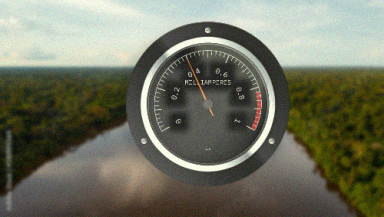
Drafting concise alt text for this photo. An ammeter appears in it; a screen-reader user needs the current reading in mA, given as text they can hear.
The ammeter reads 0.4 mA
